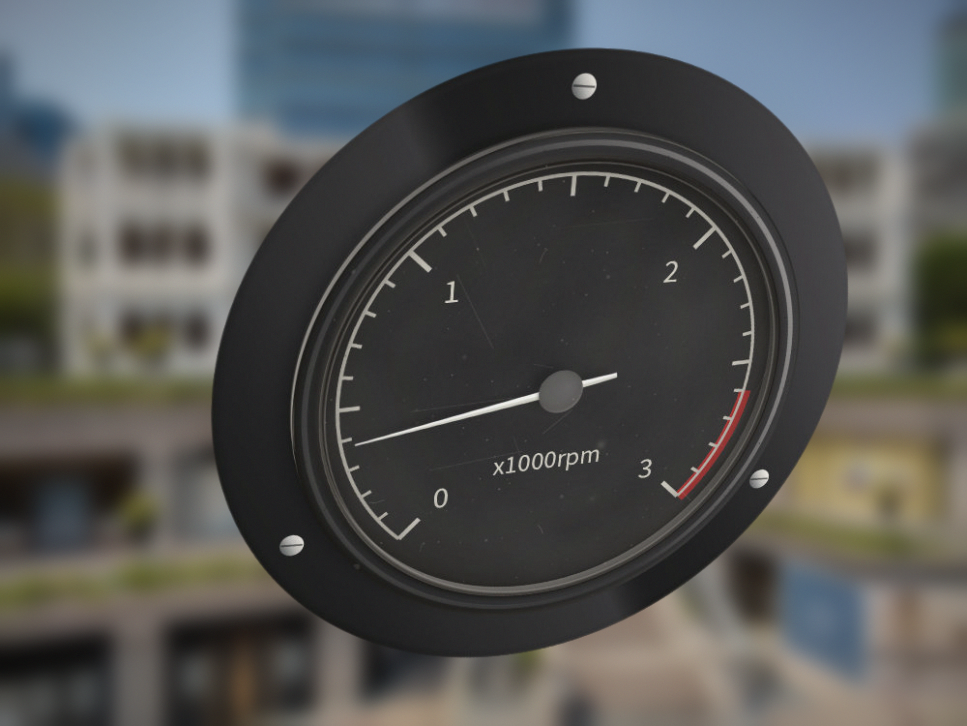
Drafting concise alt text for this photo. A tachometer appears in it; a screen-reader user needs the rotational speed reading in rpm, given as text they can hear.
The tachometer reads 400 rpm
